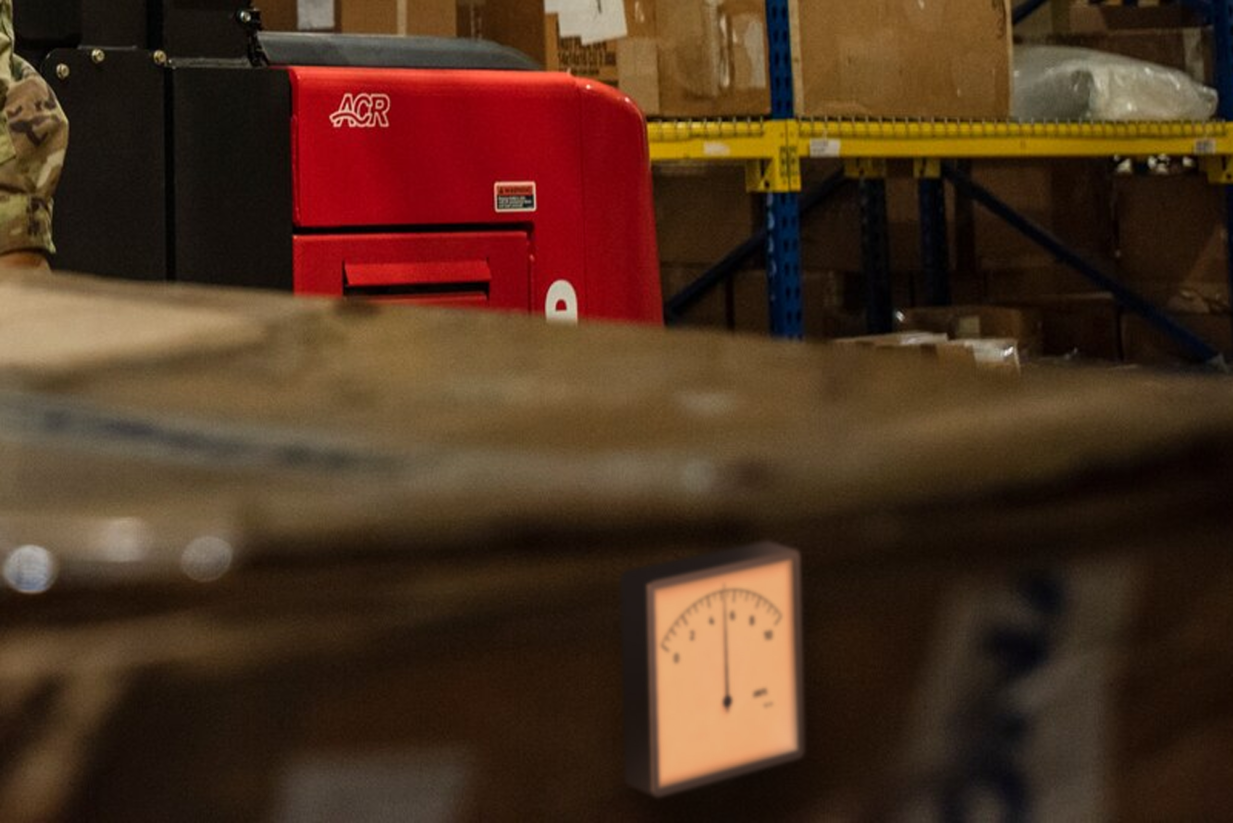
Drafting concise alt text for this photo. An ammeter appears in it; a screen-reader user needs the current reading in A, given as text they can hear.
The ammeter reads 5 A
